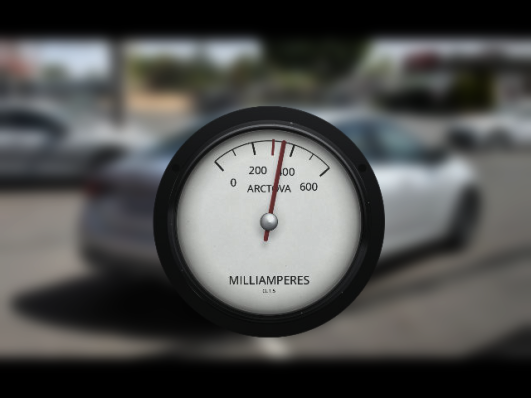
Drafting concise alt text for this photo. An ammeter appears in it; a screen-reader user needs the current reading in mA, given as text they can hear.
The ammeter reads 350 mA
